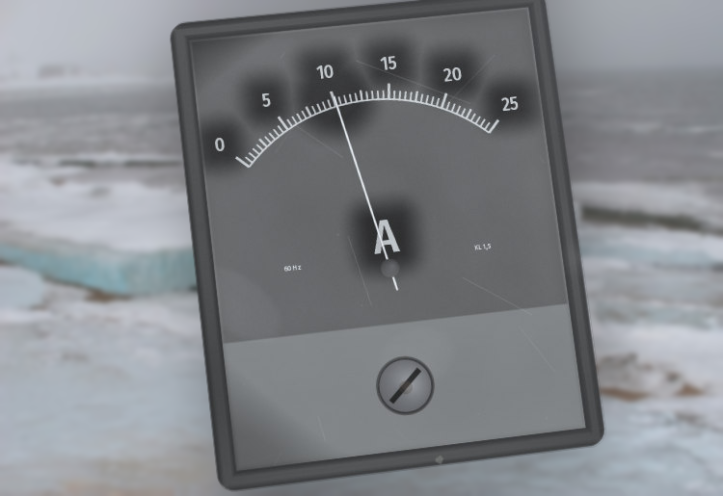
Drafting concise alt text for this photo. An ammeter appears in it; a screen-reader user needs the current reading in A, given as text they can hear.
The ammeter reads 10 A
